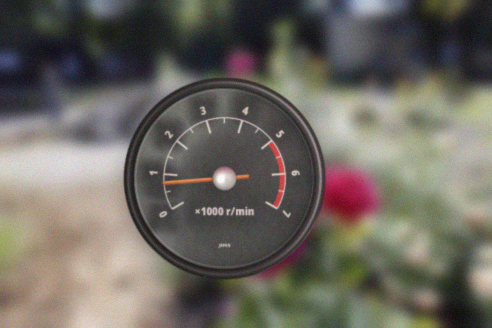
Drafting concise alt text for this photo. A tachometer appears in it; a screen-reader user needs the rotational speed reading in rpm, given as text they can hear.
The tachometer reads 750 rpm
